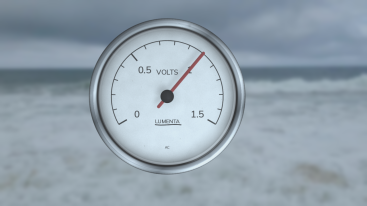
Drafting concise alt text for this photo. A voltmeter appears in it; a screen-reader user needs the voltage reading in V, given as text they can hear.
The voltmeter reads 1 V
